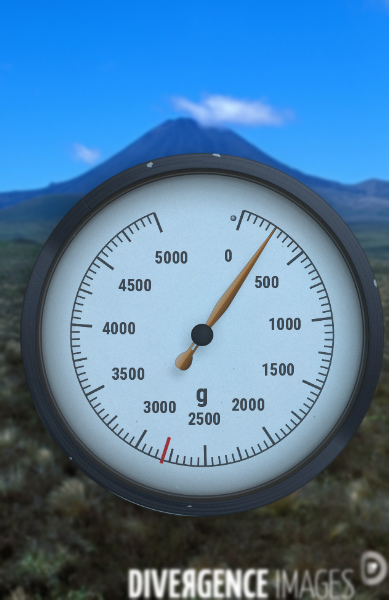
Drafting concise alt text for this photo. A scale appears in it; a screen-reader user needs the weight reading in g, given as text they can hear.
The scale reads 250 g
